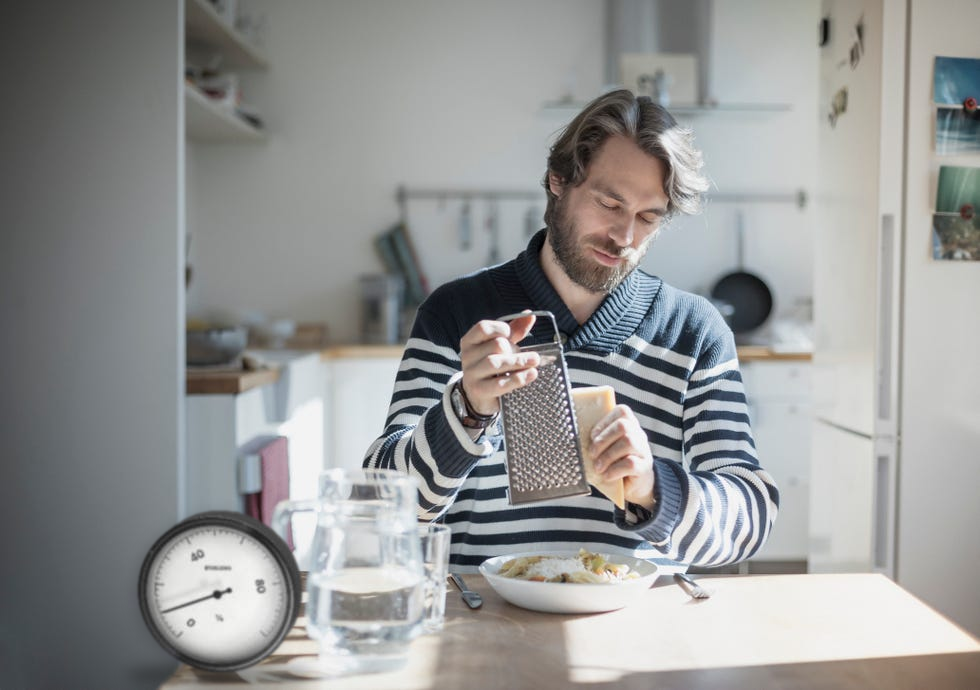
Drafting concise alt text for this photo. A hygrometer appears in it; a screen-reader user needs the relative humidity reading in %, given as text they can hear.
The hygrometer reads 10 %
